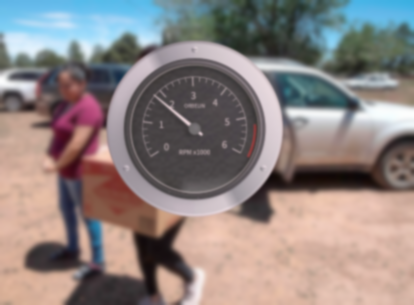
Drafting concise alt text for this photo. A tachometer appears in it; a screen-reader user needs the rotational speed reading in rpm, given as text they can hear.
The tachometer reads 1800 rpm
